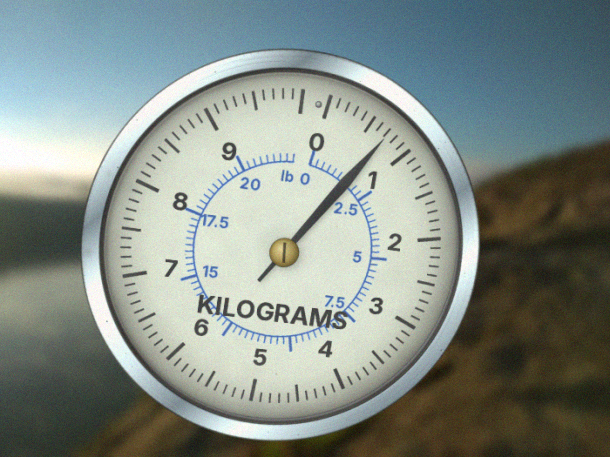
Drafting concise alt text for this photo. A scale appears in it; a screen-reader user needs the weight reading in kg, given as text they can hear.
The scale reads 0.7 kg
